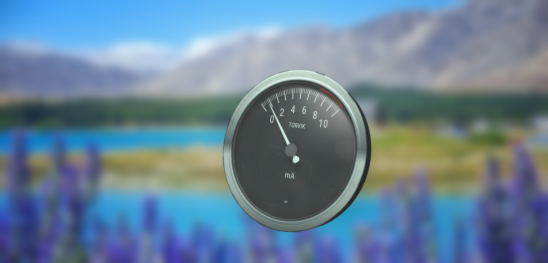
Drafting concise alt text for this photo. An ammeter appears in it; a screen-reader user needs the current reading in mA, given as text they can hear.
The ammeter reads 1 mA
